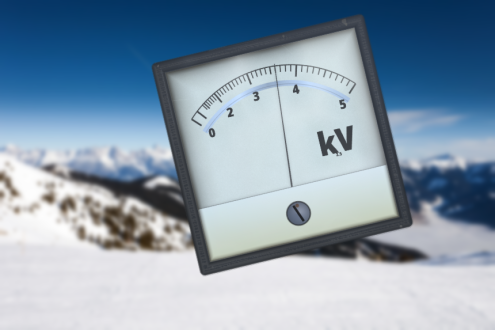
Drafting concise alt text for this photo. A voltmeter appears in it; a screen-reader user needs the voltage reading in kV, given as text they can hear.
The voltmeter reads 3.6 kV
